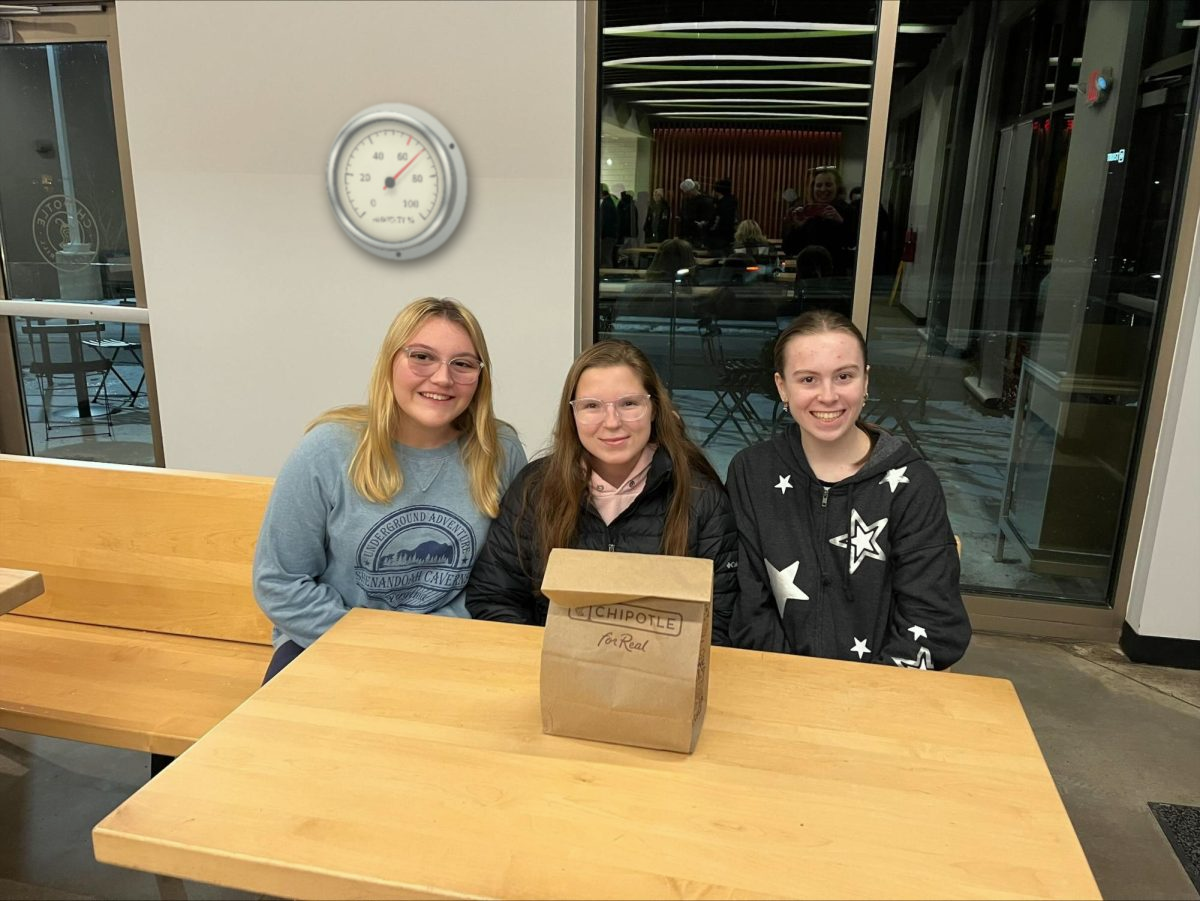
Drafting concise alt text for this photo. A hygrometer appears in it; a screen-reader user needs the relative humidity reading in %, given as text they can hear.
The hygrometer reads 68 %
